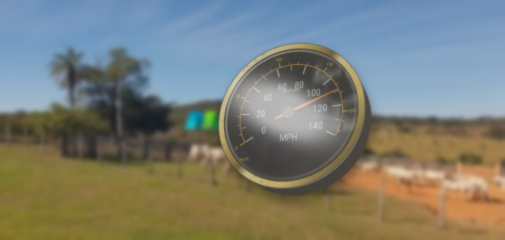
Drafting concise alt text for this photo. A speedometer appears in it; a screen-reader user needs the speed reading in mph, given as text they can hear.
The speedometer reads 110 mph
